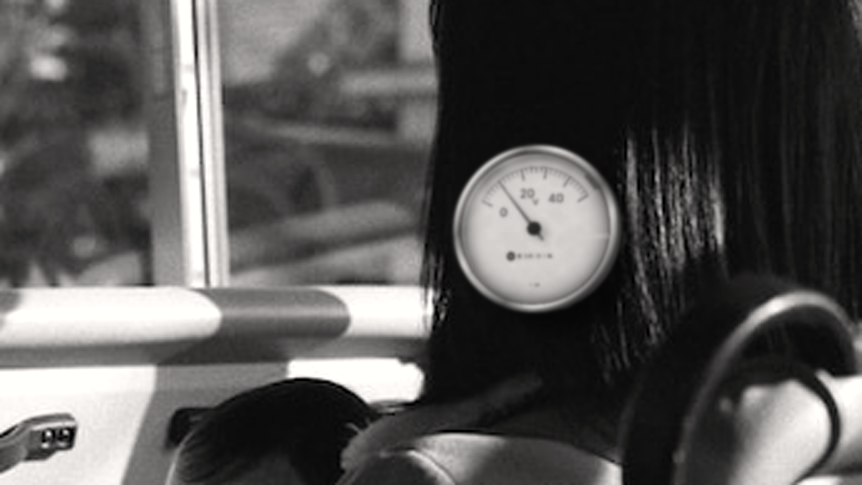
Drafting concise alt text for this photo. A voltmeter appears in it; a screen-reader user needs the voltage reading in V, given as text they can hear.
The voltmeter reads 10 V
